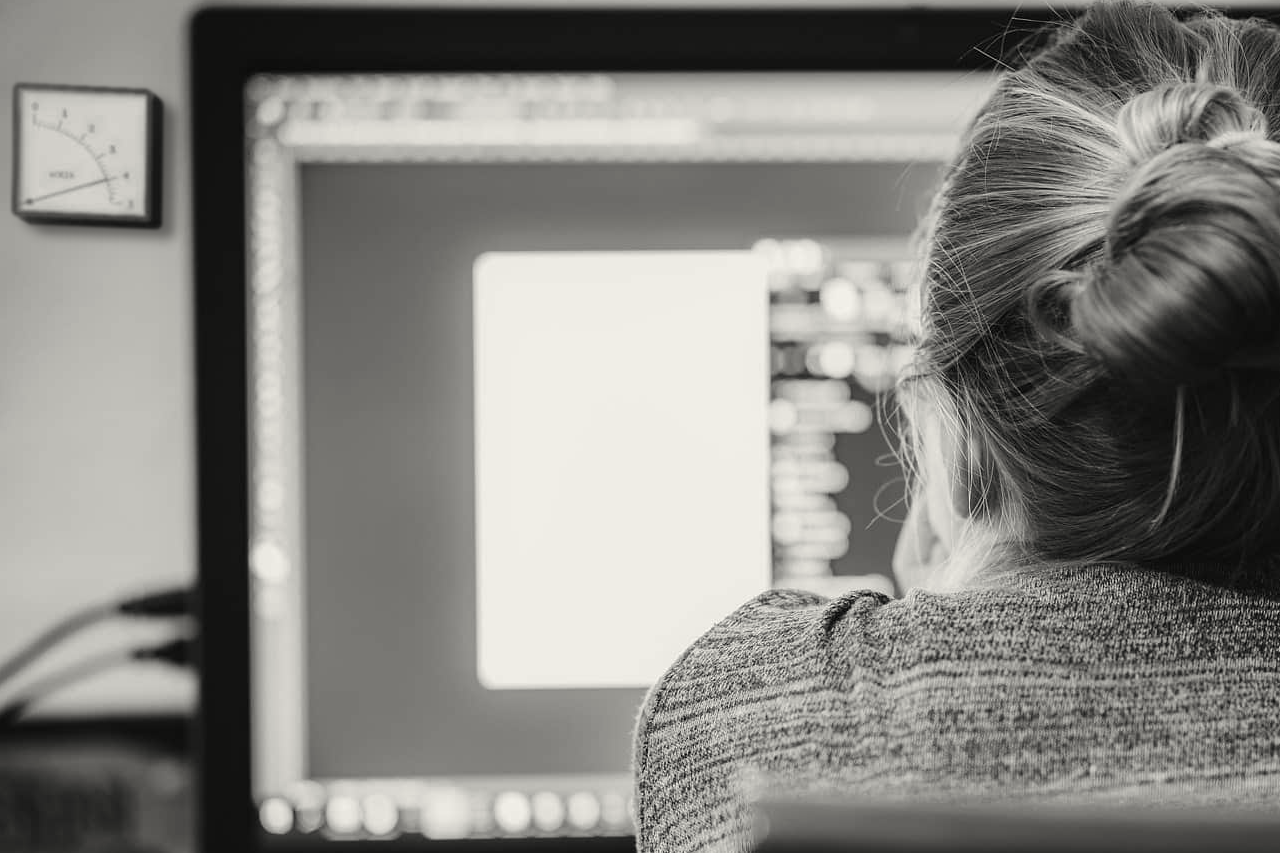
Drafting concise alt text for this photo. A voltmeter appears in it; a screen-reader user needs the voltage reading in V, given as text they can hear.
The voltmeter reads 4 V
